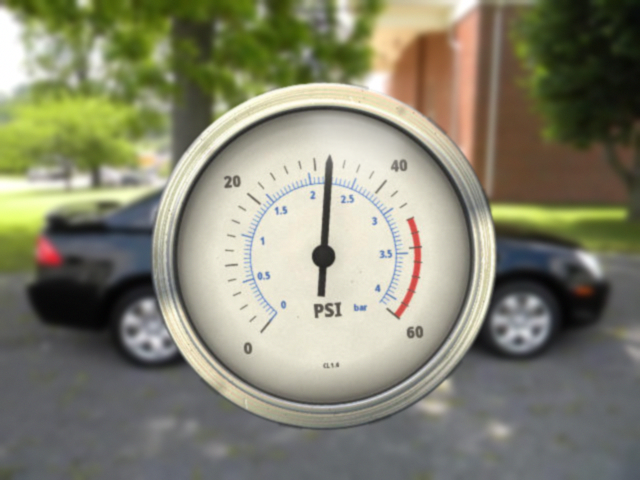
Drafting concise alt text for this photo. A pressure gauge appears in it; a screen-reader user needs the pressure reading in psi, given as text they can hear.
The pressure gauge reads 32 psi
